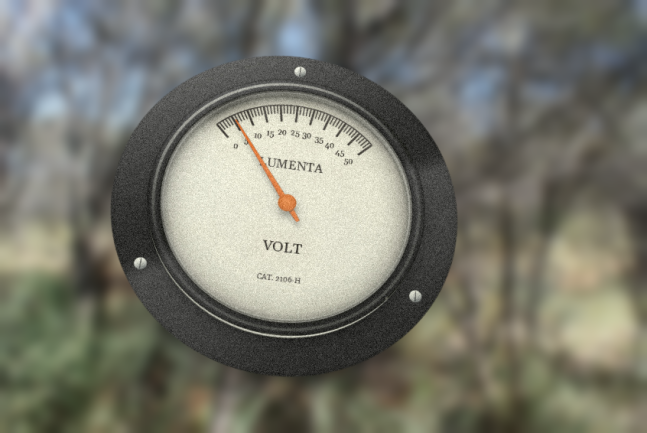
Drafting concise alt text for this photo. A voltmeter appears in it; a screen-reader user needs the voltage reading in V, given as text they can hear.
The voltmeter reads 5 V
